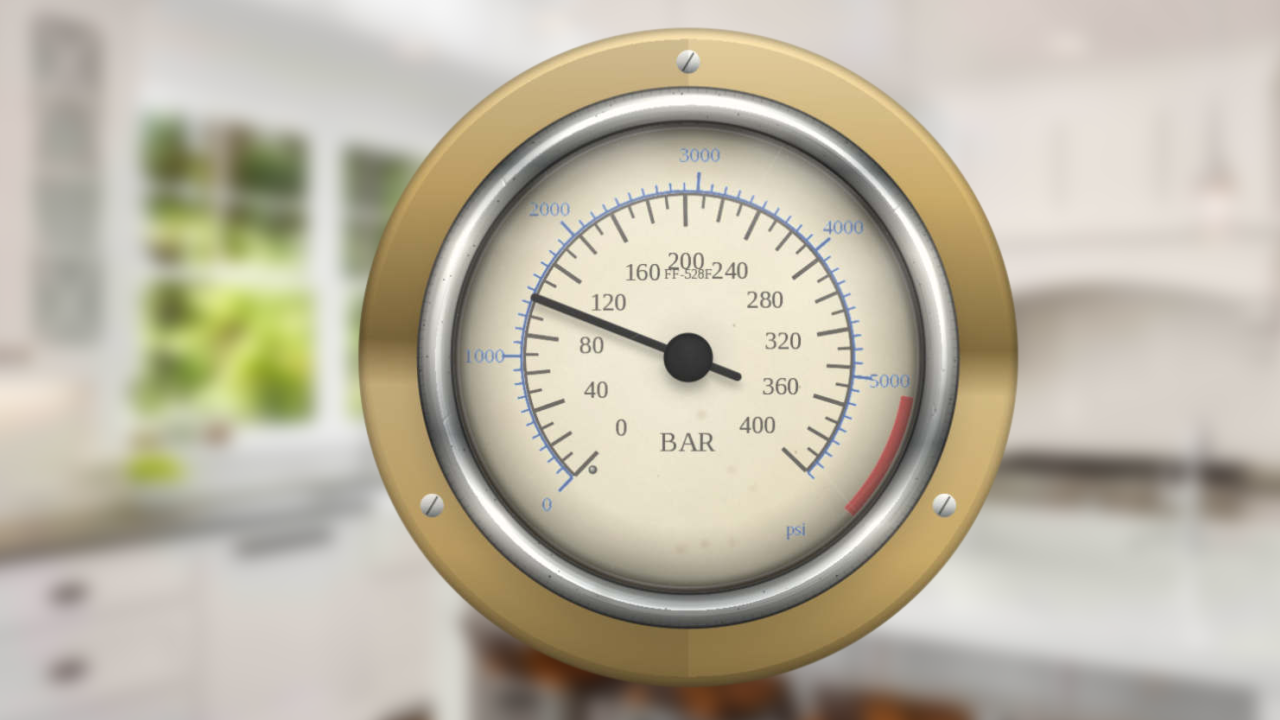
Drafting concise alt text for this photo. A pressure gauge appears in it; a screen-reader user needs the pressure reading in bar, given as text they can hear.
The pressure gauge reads 100 bar
